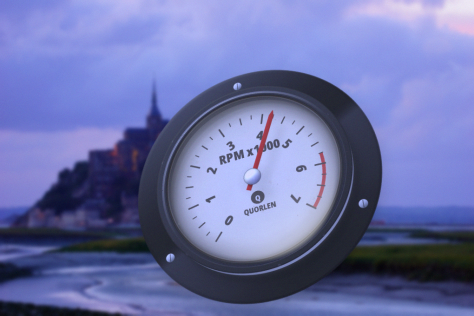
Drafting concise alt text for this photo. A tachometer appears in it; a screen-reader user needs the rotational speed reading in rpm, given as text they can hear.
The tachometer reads 4250 rpm
